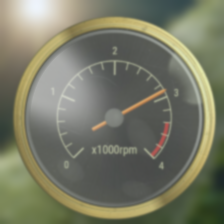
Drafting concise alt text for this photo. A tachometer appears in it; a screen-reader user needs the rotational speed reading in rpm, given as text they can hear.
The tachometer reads 2900 rpm
